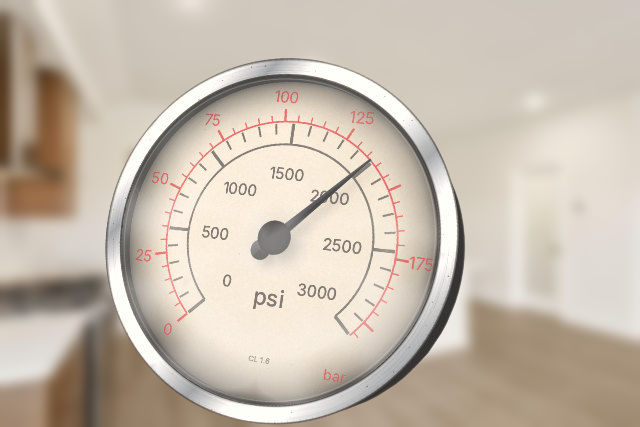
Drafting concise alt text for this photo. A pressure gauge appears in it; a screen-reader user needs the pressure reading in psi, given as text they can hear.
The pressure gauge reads 2000 psi
